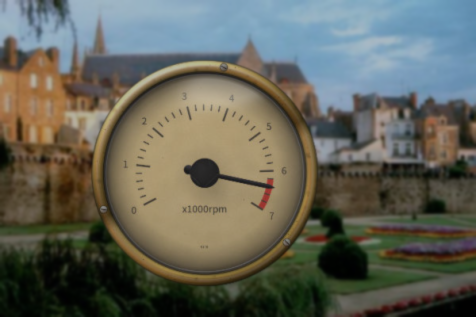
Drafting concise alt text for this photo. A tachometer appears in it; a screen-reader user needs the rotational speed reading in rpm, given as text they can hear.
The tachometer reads 6400 rpm
